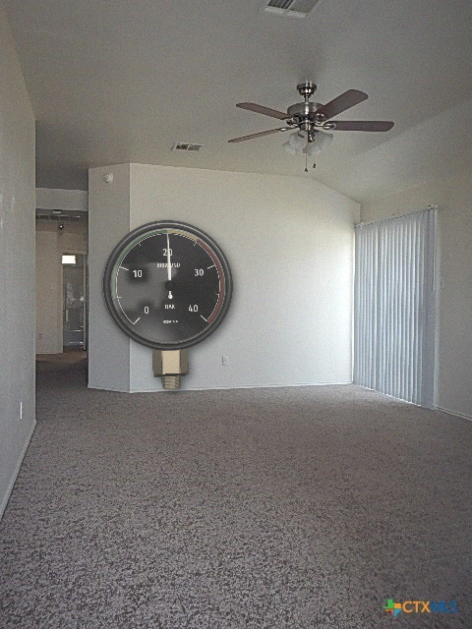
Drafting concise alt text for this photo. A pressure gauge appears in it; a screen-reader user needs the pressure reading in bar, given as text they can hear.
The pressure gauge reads 20 bar
